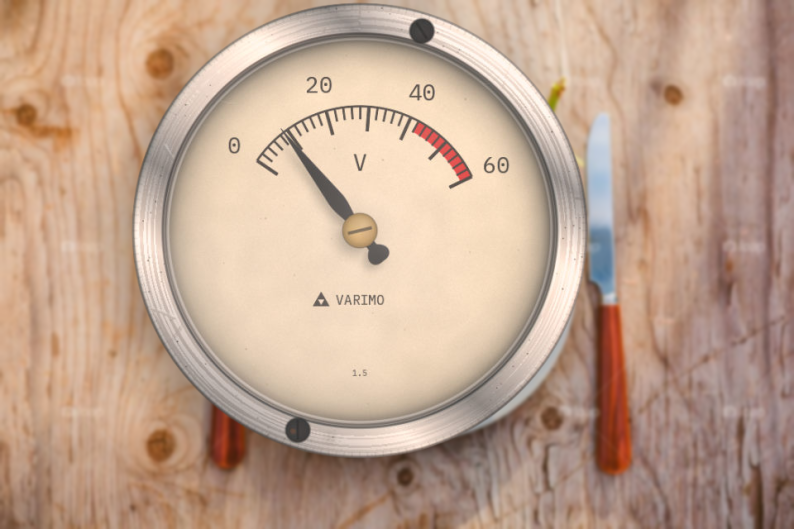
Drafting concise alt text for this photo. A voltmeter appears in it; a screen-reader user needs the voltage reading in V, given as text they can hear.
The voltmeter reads 9 V
